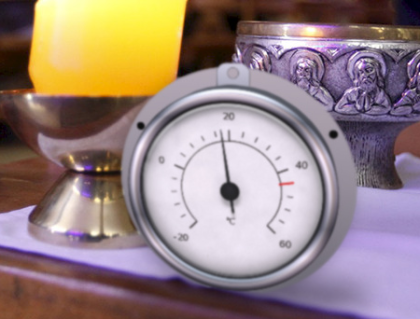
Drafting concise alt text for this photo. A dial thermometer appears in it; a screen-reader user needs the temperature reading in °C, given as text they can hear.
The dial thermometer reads 18 °C
